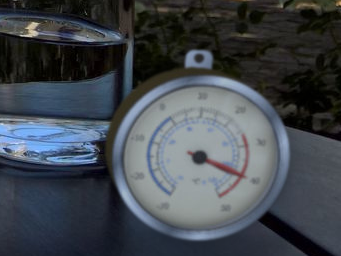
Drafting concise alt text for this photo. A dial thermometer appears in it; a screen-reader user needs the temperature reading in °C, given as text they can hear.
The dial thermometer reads 40 °C
